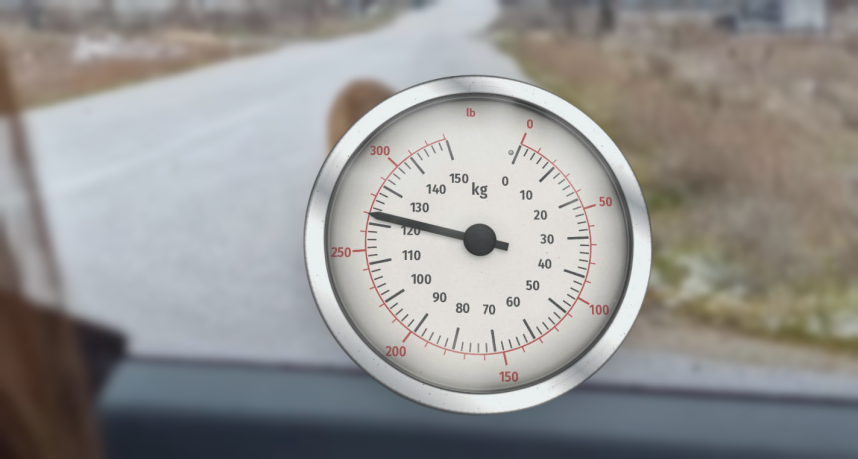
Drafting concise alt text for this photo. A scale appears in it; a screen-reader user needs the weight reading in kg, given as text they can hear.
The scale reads 122 kg
